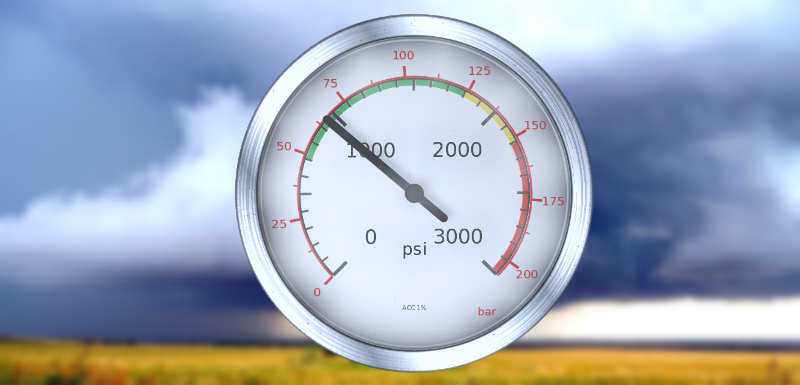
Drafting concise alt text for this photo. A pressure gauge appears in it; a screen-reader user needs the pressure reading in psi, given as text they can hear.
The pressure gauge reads 950 psi
